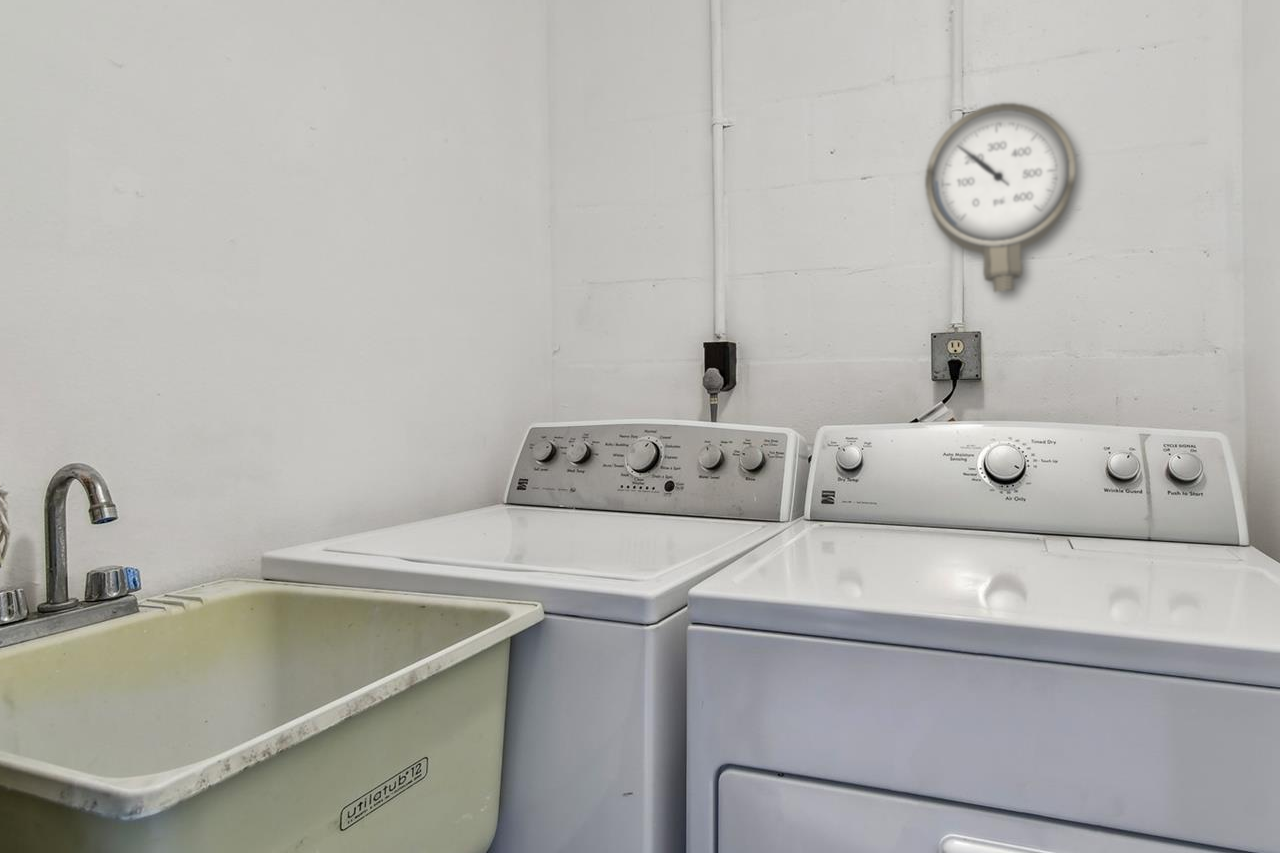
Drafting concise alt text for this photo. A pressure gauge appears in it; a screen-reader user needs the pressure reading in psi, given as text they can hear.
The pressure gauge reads 200 psi
